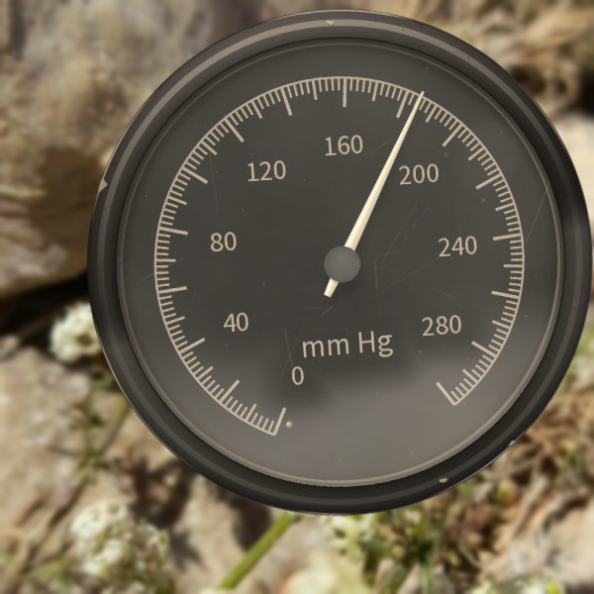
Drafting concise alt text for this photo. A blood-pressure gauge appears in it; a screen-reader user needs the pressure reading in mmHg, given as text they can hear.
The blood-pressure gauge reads 184 mmHg
